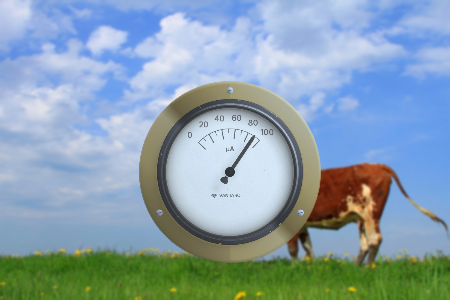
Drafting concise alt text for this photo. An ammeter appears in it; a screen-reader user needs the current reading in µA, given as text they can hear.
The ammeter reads 90 µA
